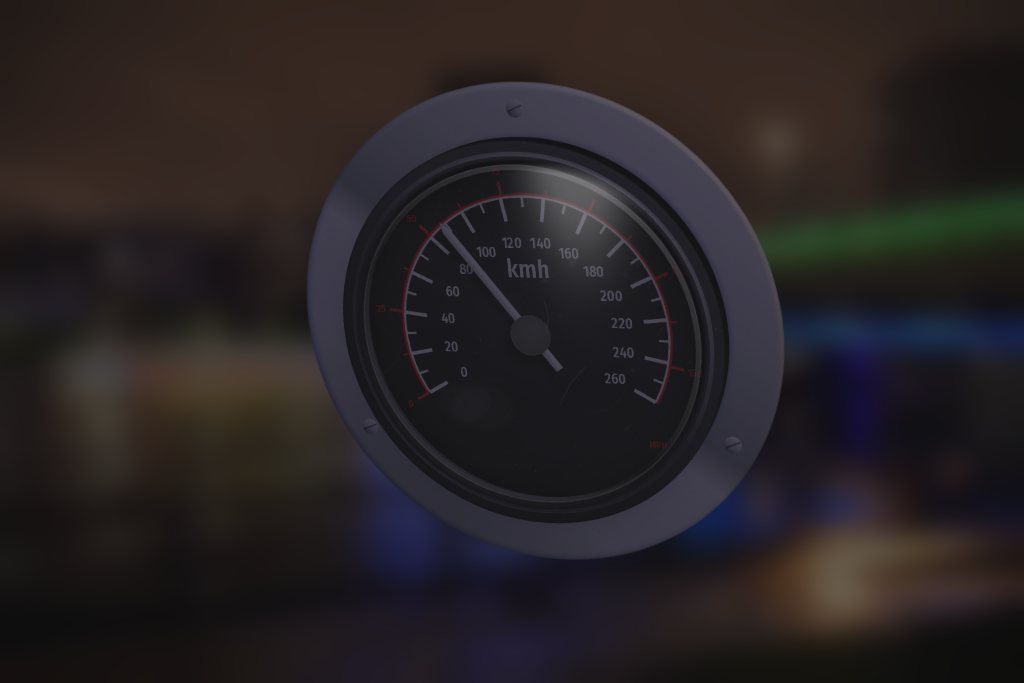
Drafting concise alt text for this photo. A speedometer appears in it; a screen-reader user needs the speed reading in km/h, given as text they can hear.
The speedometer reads 90 km/h
